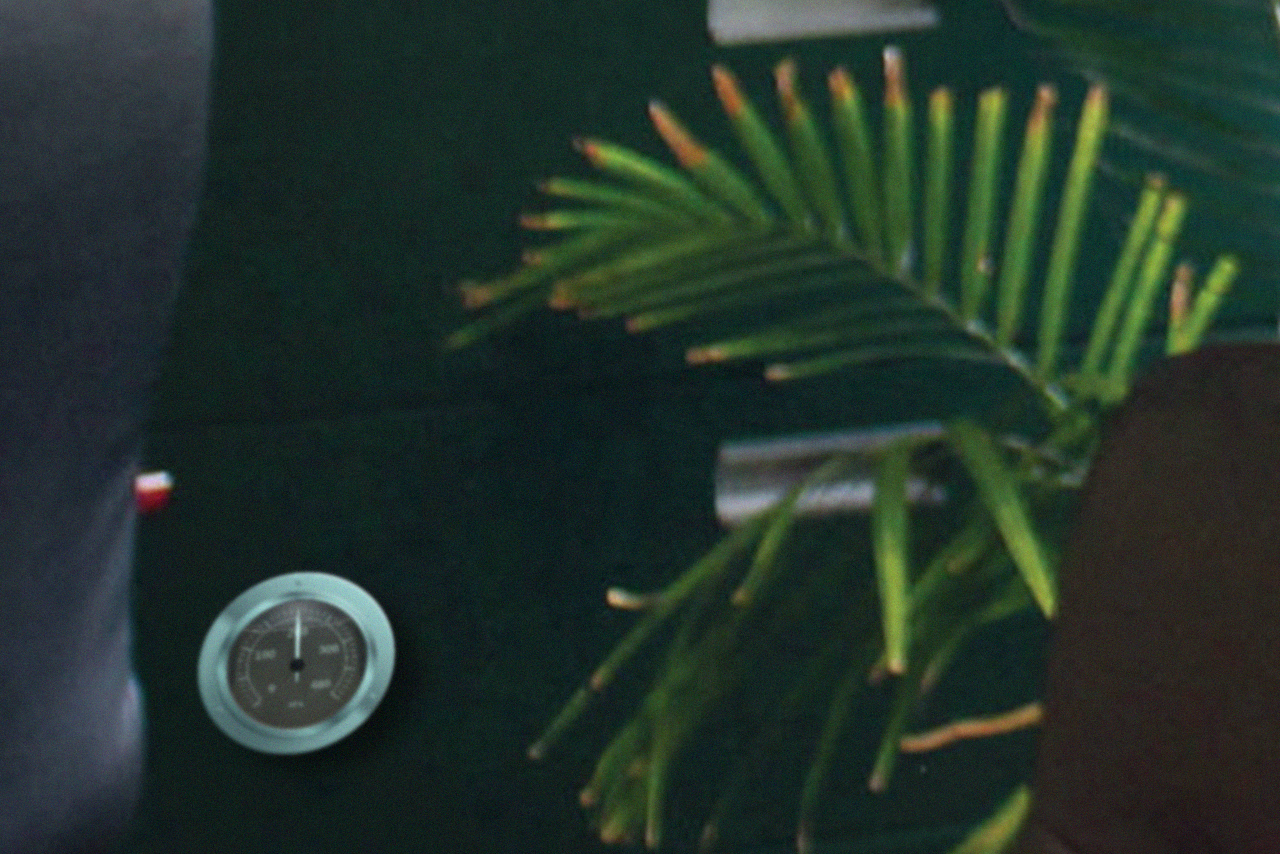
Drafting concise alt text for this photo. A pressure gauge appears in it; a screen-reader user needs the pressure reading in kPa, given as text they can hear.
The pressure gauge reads 200 kPa
